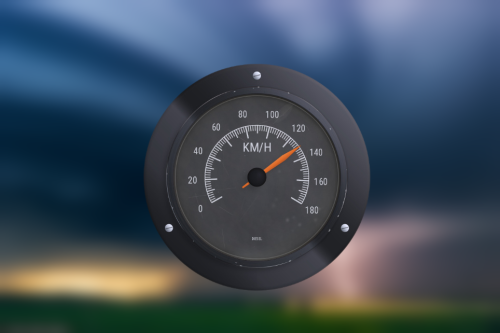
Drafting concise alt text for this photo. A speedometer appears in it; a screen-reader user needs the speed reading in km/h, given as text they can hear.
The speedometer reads 130 km/h
